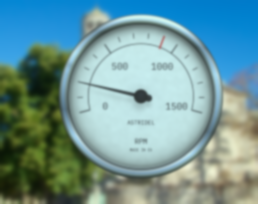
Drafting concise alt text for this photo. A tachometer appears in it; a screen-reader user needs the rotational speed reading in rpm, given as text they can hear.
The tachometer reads 200 rpm
